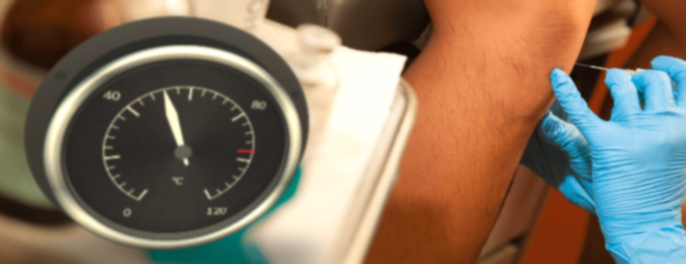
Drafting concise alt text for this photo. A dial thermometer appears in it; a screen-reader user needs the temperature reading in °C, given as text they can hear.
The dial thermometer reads 52 °C
